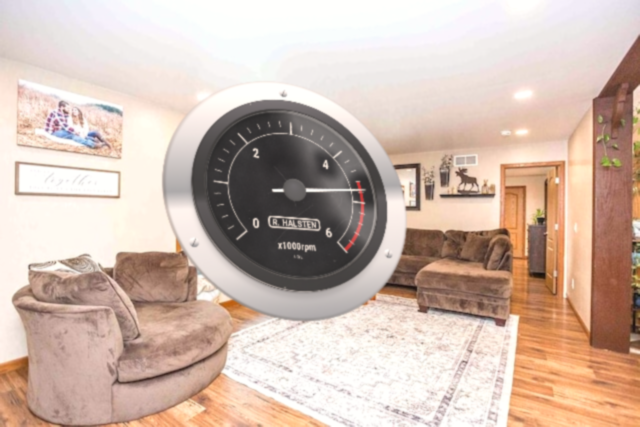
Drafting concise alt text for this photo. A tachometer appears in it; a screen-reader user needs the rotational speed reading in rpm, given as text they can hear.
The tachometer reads 4800 rpm
